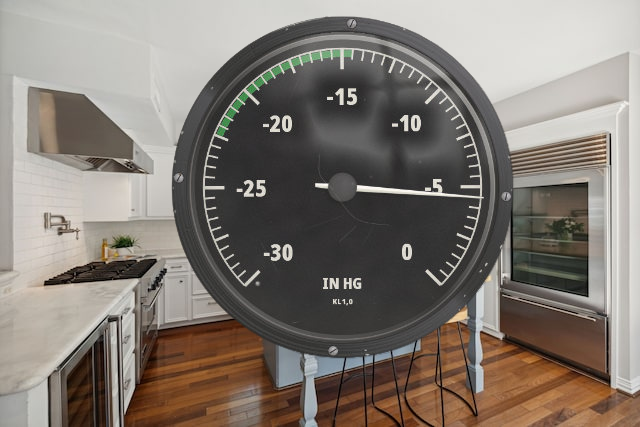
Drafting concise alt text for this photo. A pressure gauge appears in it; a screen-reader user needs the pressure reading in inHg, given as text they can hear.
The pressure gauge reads -4.5 inHg
